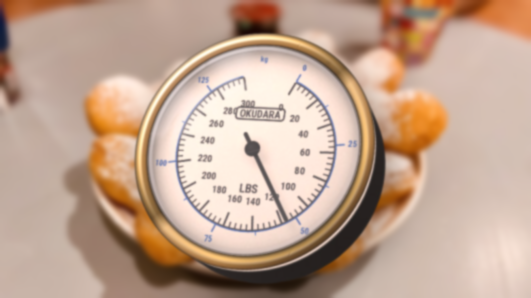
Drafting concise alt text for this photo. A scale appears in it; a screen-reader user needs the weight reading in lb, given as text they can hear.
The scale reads 116 lb
